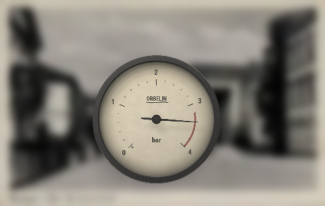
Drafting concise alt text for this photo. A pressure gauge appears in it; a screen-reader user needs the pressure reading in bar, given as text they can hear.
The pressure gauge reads 3.4 bar
